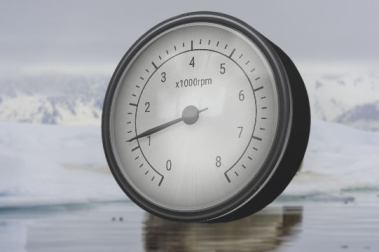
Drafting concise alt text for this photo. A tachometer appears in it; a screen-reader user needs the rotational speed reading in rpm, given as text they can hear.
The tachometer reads 1200 rpm
